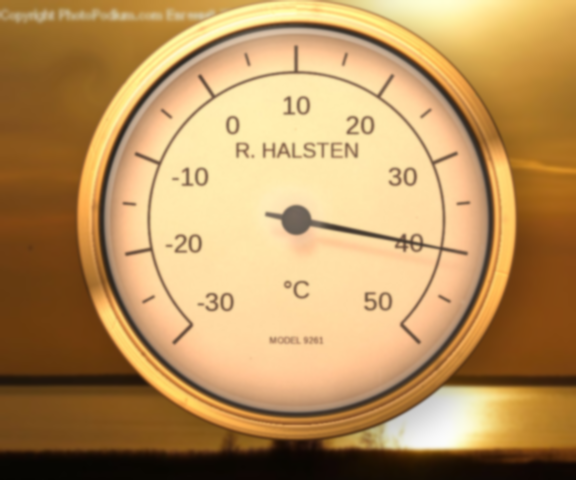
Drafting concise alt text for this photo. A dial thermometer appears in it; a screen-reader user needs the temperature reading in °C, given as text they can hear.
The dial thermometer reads 40 °C
